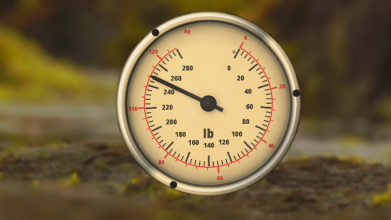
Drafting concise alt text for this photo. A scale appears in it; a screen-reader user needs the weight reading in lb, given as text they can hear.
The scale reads 248 lb
